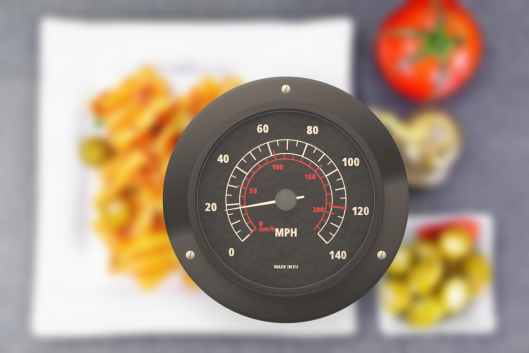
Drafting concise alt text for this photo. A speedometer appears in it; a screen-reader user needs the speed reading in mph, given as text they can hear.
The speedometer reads 17.5 mph
